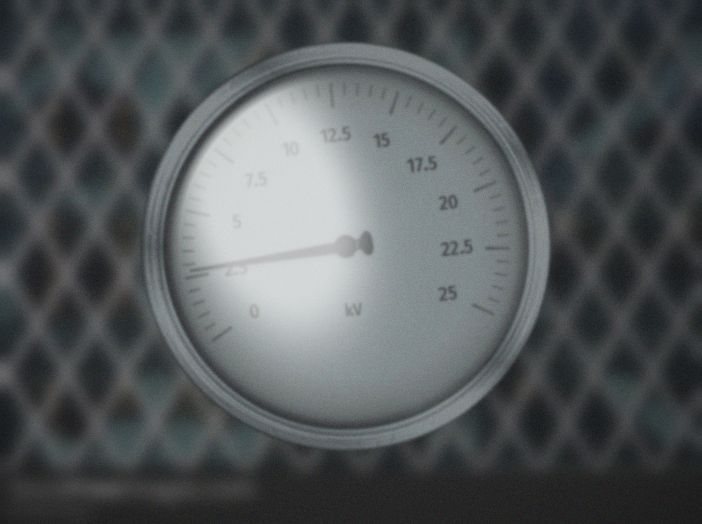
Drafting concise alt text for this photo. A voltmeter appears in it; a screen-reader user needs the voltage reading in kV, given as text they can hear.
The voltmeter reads 2.75 kV
